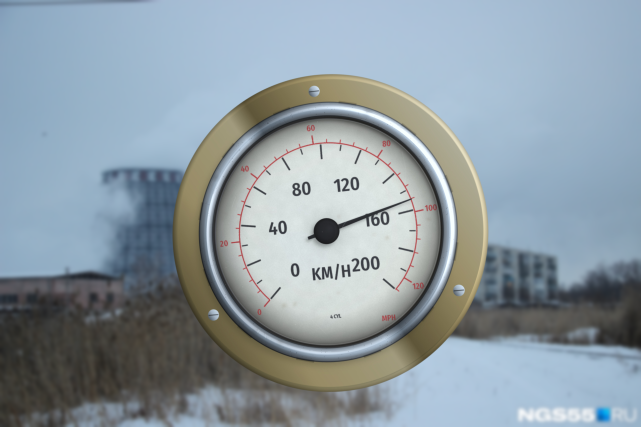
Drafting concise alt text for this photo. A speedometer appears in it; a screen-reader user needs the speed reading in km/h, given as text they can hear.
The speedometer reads 155 km/h
